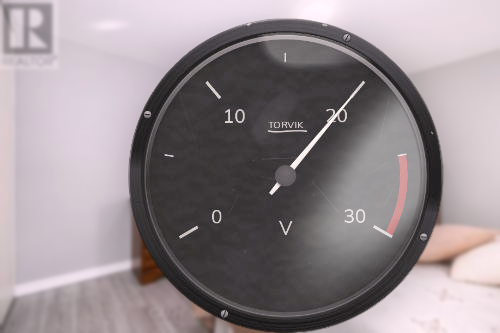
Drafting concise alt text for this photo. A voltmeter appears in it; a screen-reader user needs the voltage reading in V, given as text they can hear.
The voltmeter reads 20 V
